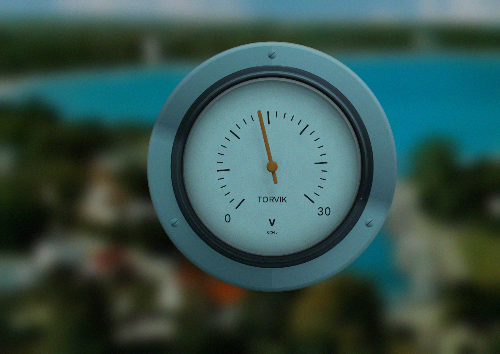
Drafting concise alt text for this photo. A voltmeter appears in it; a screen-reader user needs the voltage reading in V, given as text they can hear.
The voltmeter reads 14 V
